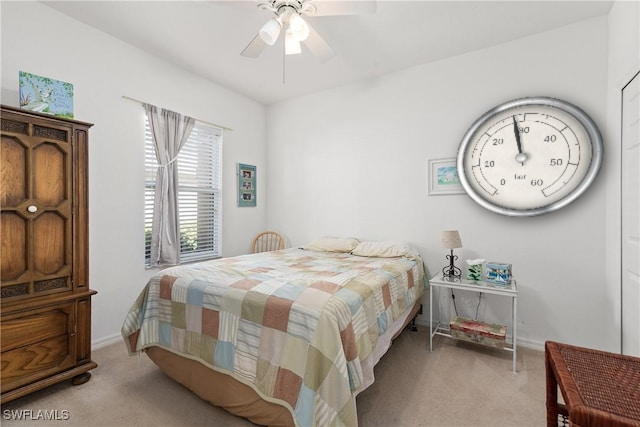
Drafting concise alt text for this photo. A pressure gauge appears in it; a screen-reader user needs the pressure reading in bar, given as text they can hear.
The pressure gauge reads 27.5 bar
